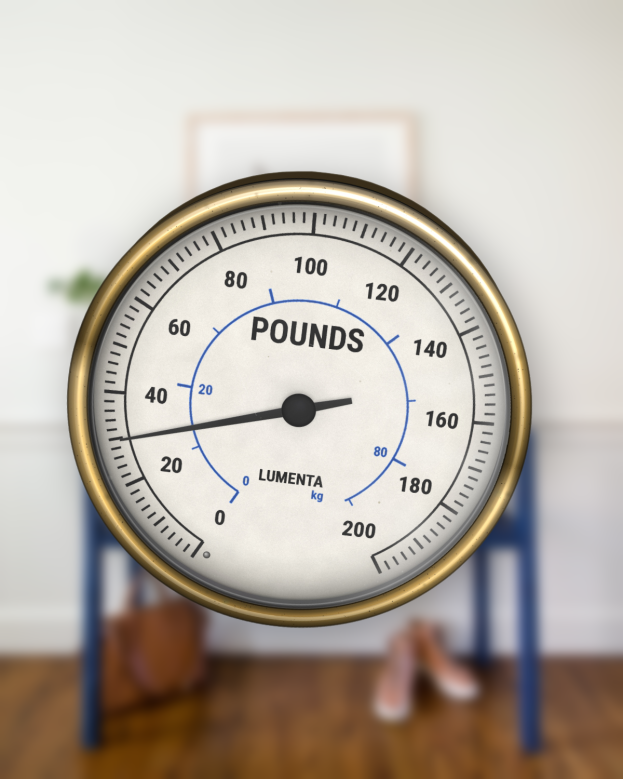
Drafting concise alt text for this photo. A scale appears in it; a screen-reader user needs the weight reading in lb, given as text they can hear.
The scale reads 30 lb
